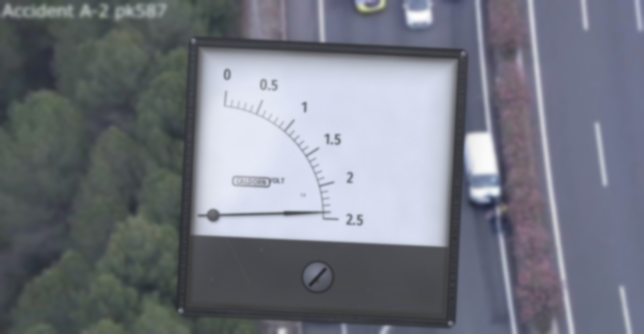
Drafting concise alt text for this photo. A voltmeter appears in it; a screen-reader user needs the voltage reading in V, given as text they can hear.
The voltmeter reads 2.4 V
